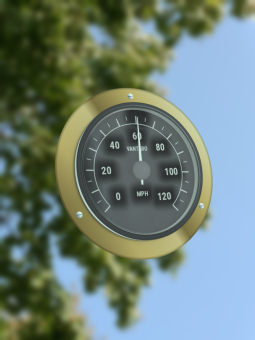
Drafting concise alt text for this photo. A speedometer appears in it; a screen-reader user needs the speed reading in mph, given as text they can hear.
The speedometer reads 60 mph
